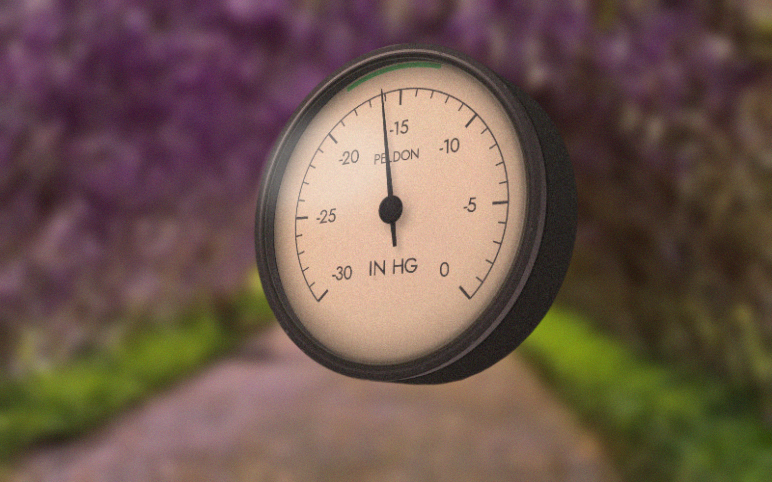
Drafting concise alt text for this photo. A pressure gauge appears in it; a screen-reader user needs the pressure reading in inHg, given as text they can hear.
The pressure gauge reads -16 inHg
